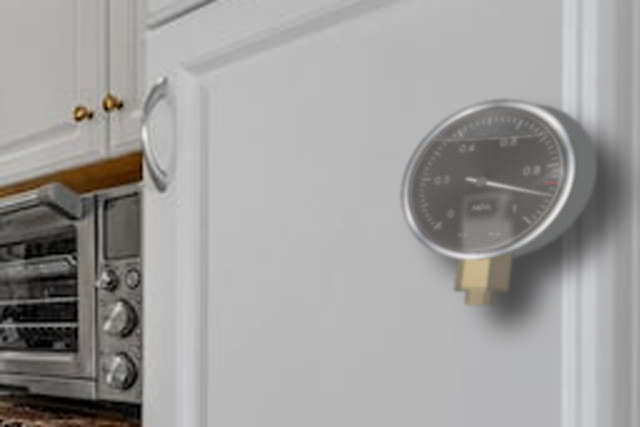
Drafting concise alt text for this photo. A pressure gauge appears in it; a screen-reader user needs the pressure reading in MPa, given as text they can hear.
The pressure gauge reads 0.9 MPa
